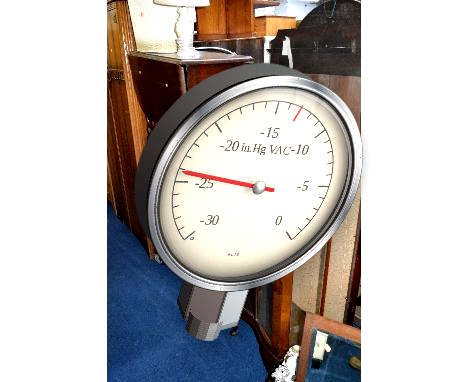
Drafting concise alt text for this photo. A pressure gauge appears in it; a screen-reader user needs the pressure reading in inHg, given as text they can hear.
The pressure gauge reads -24 inHg
